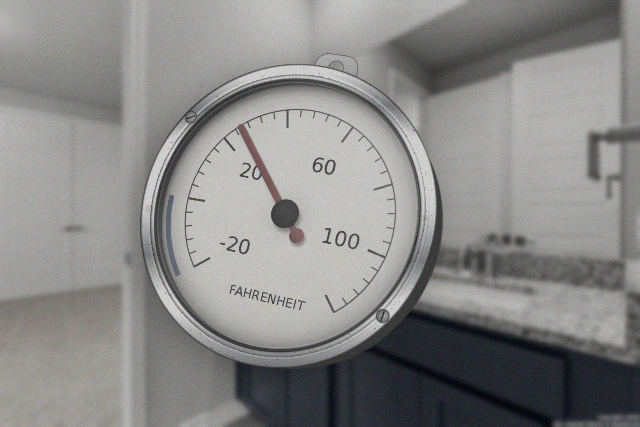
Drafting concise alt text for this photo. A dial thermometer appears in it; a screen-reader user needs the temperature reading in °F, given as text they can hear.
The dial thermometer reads 26 °F
